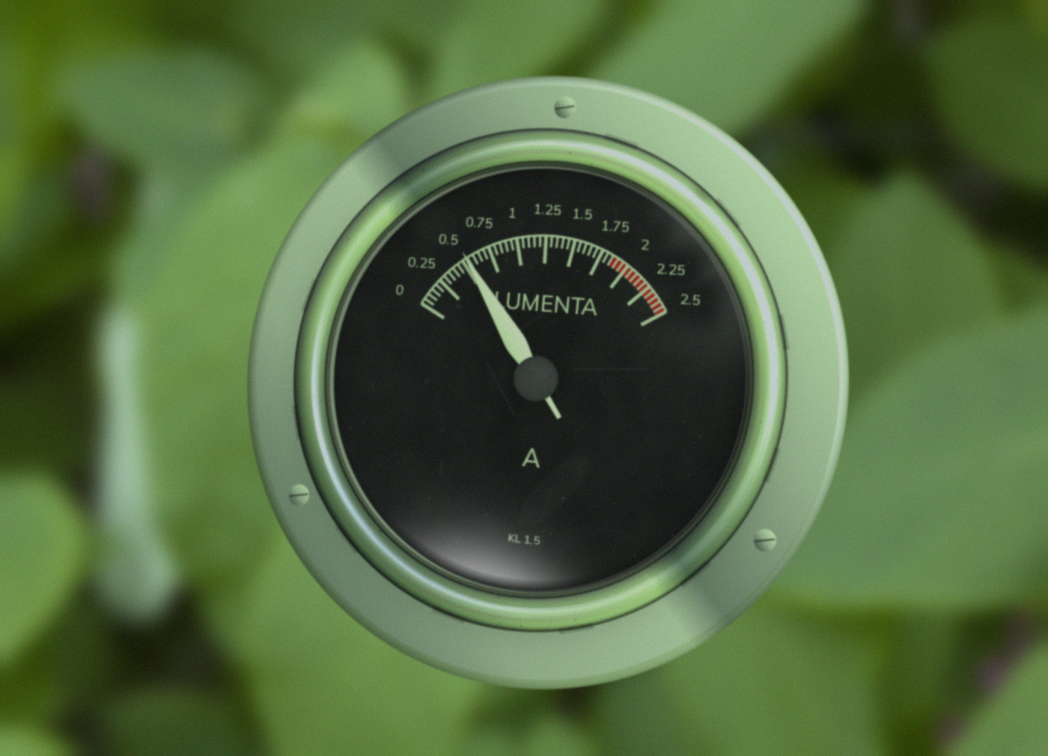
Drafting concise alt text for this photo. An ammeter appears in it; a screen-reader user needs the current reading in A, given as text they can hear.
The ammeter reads 0.55 A
